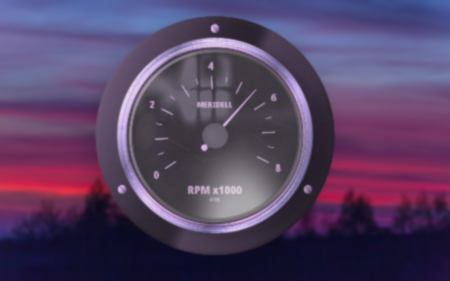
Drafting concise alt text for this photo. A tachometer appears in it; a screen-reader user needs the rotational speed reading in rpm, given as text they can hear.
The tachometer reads 5500 rpm
